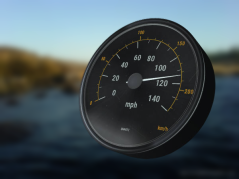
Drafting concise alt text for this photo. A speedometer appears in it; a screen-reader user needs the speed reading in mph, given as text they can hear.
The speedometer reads 115 mph
